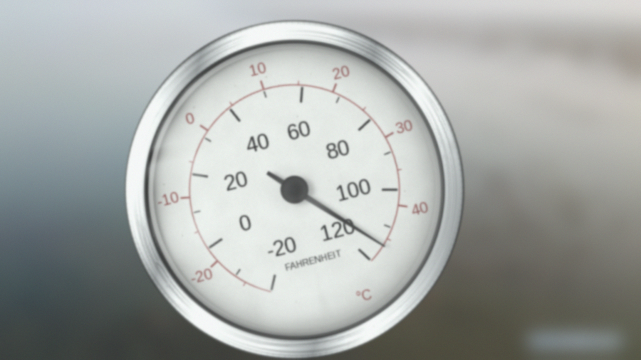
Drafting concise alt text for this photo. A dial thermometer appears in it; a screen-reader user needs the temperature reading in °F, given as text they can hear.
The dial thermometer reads 115 °F
